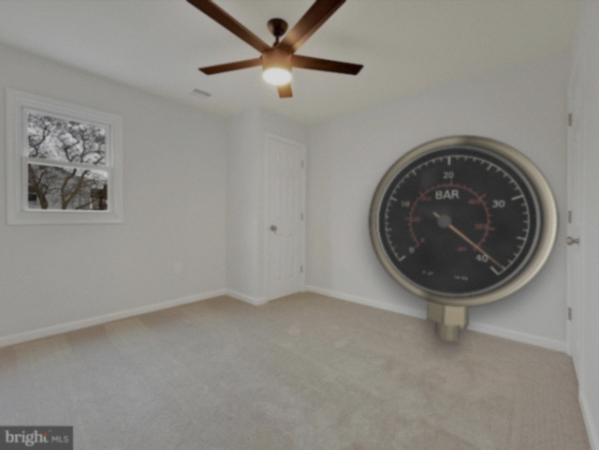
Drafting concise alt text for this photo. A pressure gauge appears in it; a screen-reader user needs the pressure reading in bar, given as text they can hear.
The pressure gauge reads 39 bar
